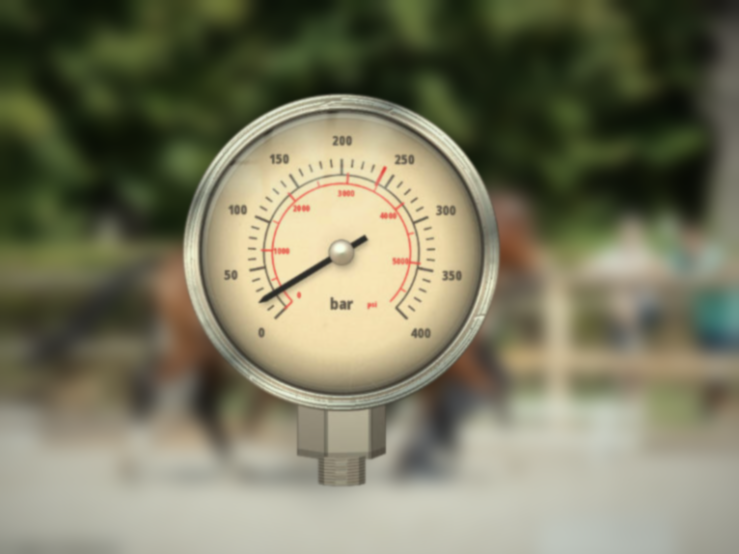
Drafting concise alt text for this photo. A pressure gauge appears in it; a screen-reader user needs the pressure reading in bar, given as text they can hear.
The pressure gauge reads 20 bar
